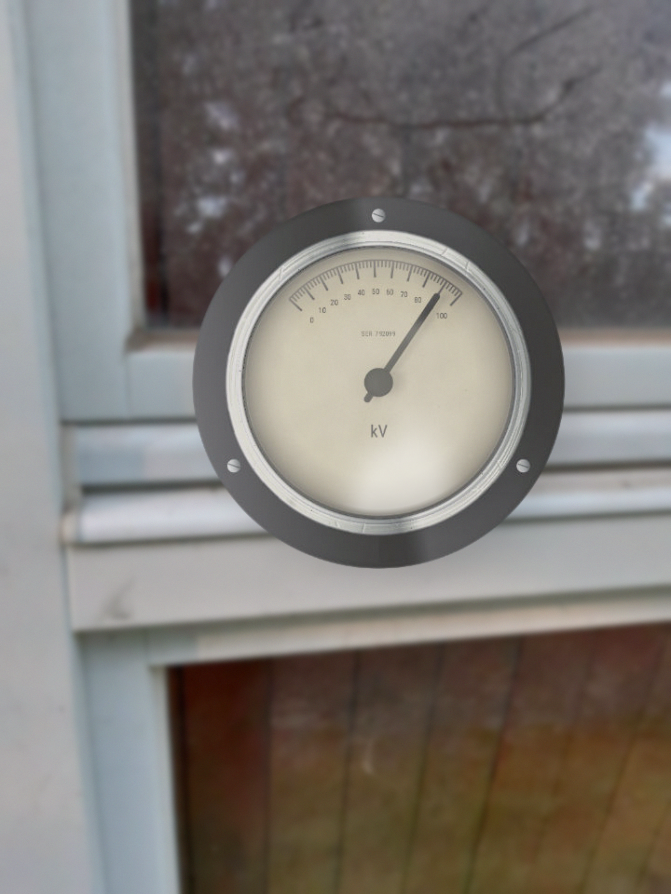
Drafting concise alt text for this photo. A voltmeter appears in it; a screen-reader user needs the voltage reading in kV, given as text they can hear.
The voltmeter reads 90 kV
